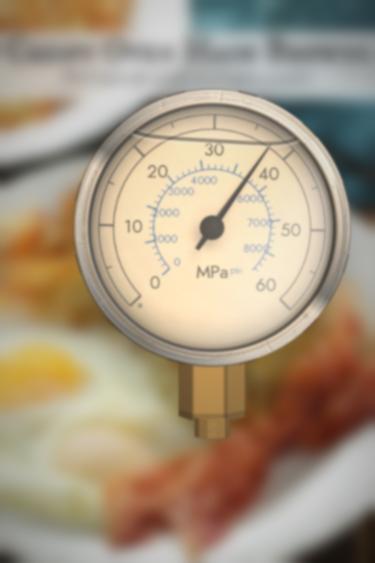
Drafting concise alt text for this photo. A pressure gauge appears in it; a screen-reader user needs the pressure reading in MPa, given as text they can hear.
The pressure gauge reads 37.5 MPa
